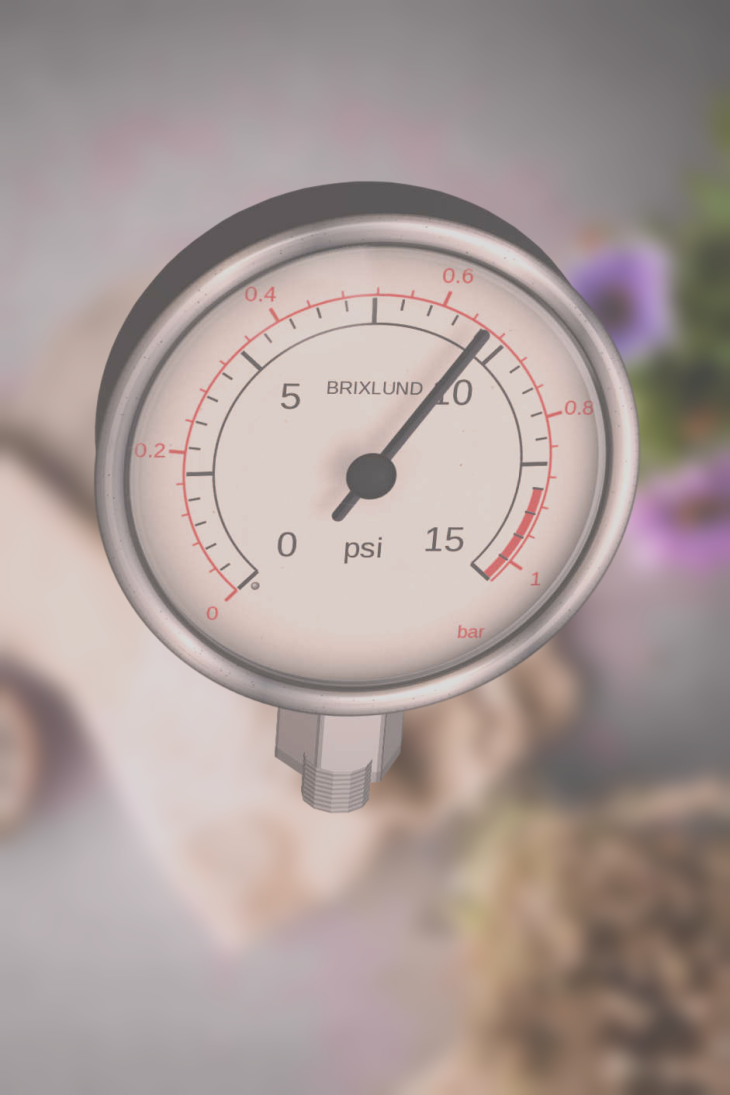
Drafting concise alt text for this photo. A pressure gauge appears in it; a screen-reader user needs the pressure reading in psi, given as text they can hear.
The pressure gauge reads 9.5 psi
